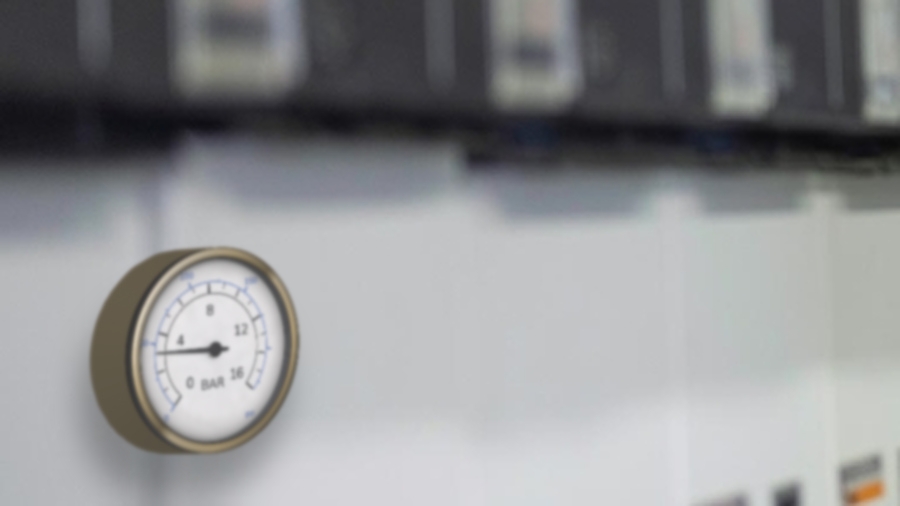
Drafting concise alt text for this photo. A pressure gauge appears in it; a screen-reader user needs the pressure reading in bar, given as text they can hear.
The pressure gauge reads 3 bar
